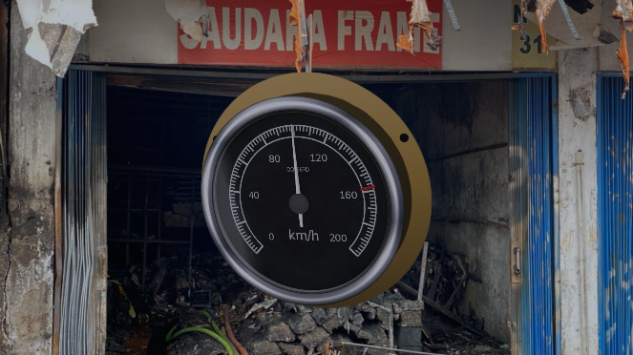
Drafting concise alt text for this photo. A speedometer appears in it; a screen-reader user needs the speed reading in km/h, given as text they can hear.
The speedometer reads 100 km/h
